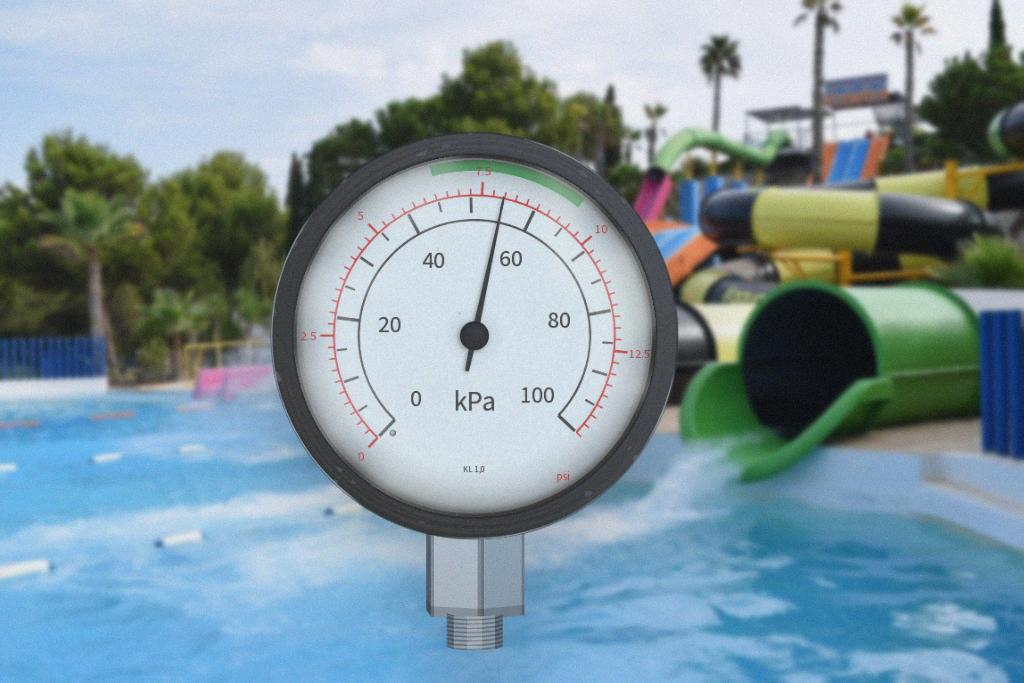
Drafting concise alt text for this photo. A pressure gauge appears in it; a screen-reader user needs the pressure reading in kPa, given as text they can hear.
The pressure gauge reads 55 kPa
